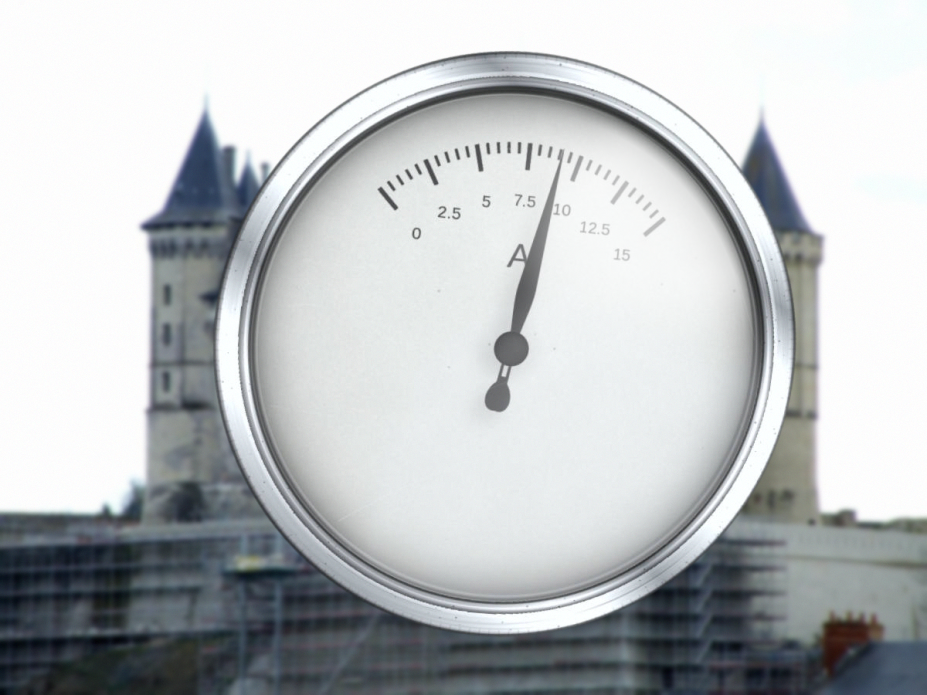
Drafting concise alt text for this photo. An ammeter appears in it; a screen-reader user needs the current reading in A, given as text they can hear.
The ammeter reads 9 A
